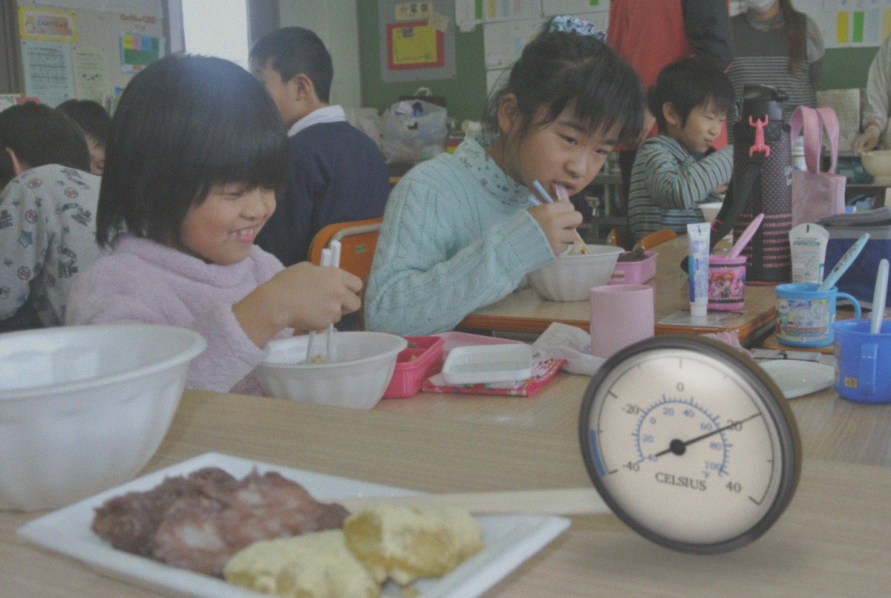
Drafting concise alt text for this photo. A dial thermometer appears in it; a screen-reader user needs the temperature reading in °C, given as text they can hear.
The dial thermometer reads 20 °C
